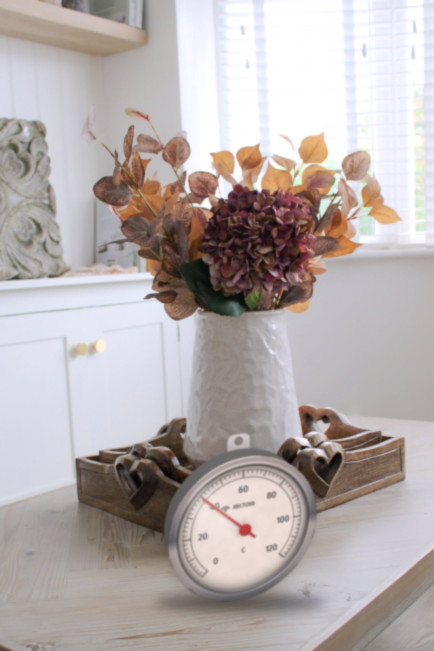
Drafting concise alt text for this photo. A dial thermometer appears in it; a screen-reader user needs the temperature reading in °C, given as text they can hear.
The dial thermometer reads 40 °C
